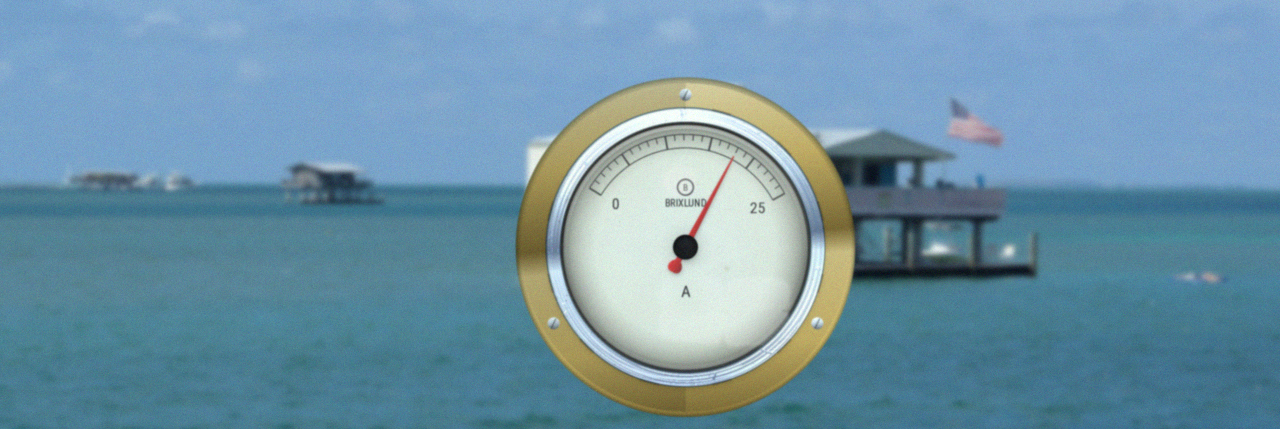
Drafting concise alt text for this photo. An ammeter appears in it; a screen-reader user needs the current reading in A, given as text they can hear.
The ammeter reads 18 A
